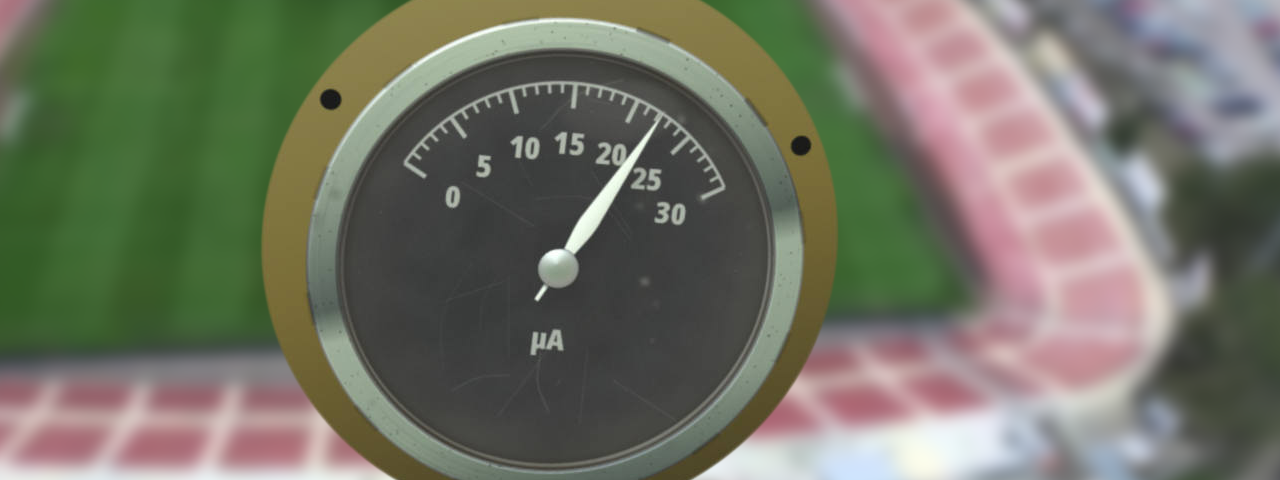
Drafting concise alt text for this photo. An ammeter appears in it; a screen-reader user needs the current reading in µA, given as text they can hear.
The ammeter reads 22 µA
